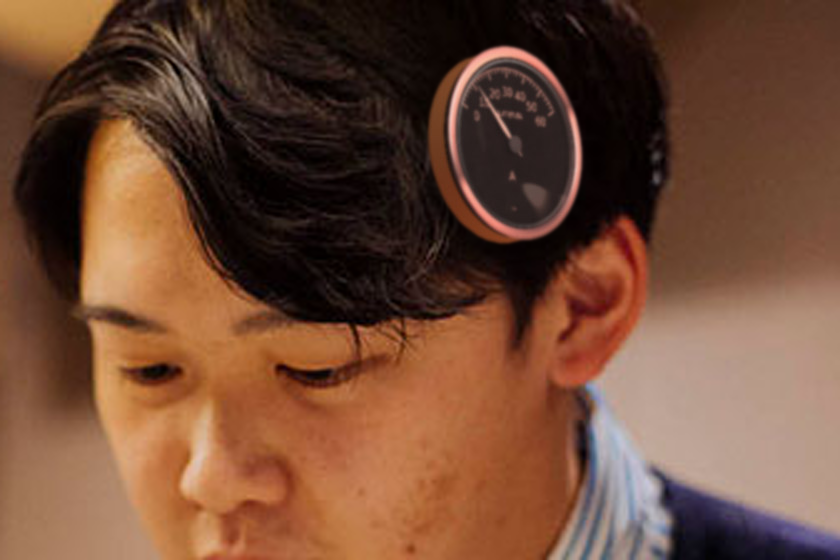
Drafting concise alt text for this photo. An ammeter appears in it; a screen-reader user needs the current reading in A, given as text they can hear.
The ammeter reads 10 A
